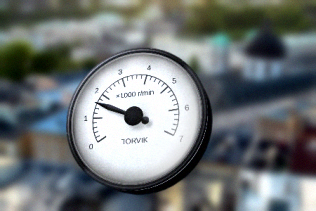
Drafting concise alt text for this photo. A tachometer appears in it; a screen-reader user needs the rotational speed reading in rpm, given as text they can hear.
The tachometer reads 1600 rpm
